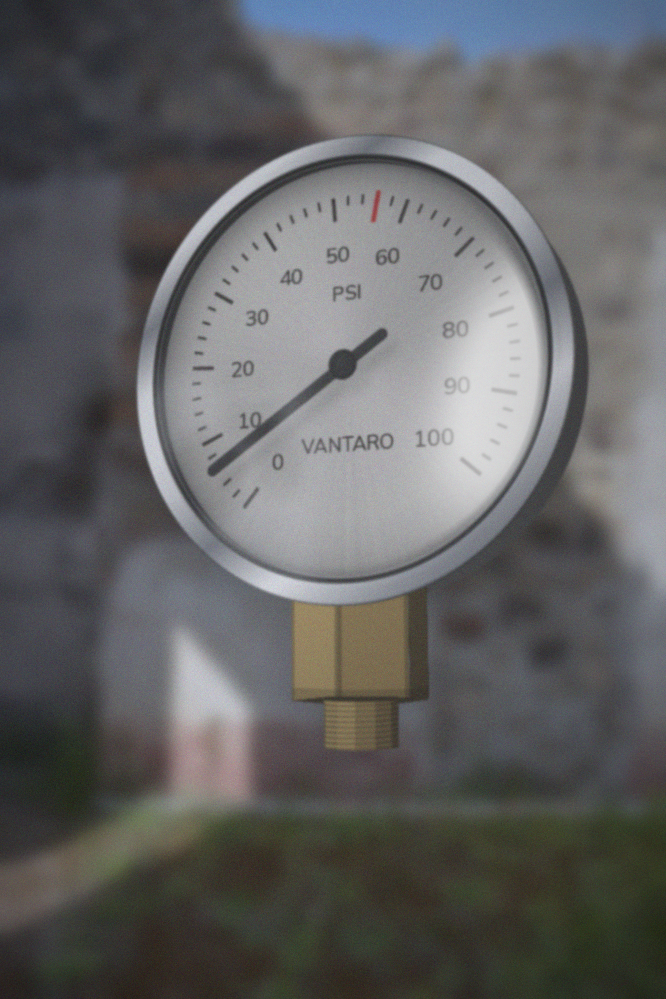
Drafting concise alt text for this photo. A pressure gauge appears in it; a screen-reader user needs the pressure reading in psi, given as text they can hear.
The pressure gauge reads 6 psi
